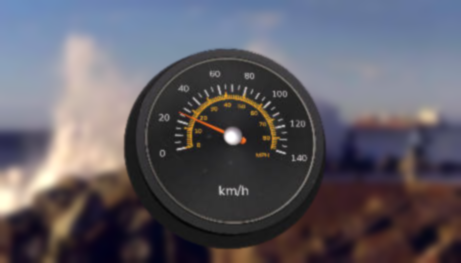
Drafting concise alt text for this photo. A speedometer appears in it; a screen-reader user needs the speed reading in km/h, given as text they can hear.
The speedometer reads 25 km/h
